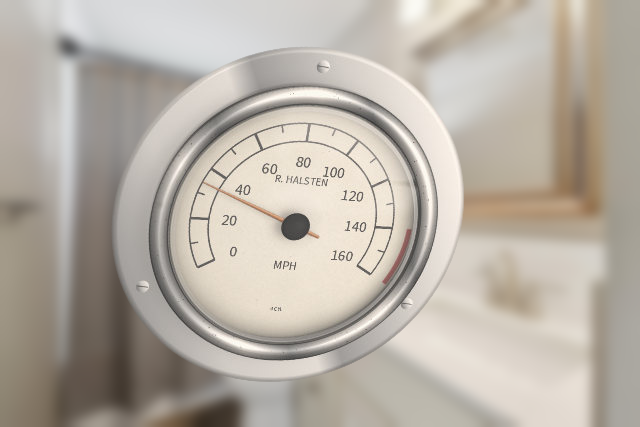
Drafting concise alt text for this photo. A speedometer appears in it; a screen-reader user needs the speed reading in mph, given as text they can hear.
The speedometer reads 35 mph
